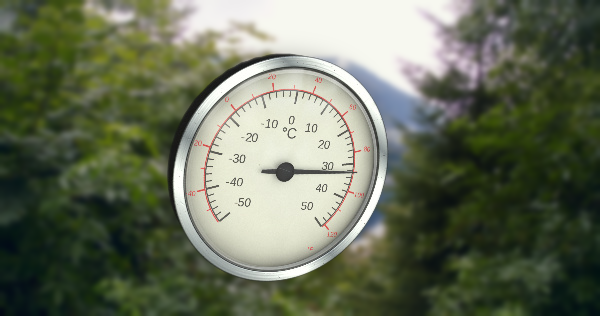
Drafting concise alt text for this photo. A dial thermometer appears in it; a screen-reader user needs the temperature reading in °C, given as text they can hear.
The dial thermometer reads 32 °C
